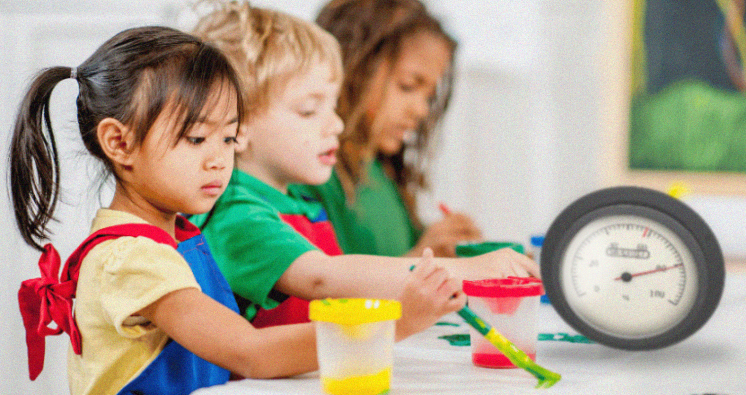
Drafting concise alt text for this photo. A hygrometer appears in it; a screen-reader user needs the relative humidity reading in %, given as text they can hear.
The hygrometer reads 80 %
